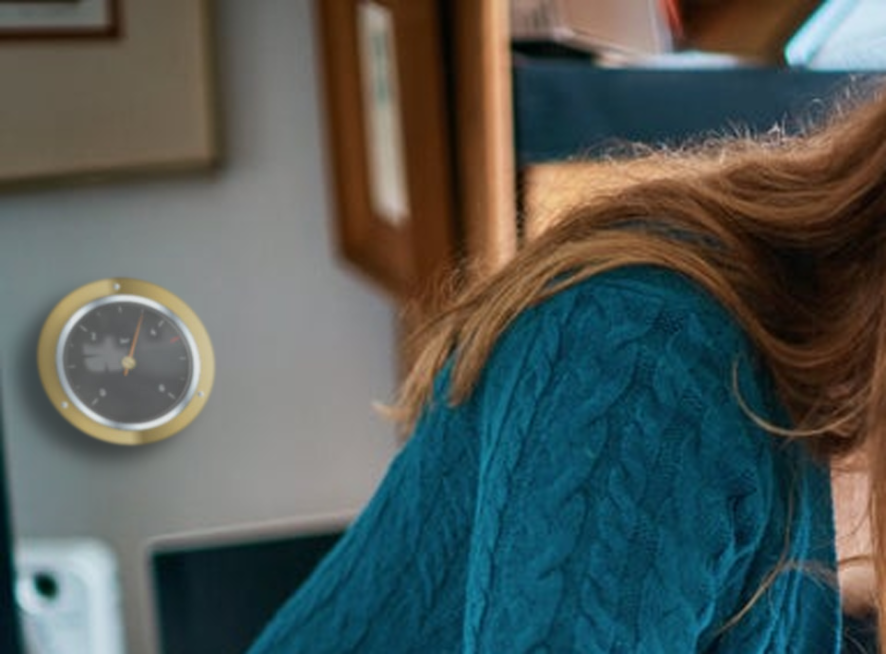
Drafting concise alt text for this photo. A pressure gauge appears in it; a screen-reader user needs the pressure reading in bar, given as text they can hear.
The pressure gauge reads 3.5 bar
